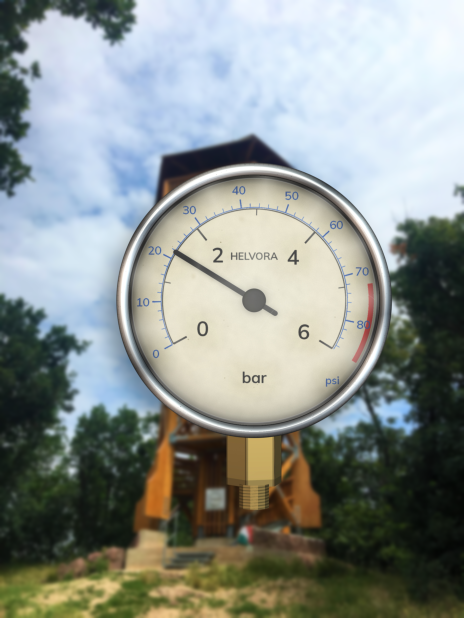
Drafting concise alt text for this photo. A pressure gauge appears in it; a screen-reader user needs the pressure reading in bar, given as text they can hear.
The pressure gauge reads 1.5 bar
